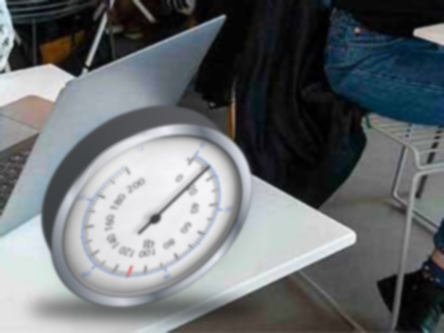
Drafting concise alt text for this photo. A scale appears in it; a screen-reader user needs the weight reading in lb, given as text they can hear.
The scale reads 10 lb
